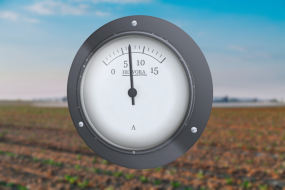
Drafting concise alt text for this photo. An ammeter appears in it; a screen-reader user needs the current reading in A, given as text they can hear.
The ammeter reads 7 A
